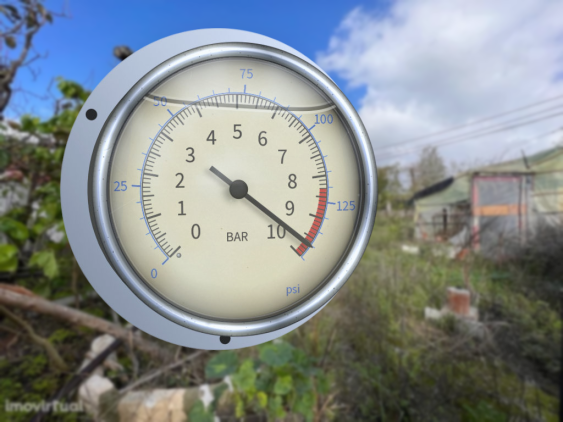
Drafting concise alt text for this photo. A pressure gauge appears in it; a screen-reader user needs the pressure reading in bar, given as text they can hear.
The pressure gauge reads 9.7 bar
